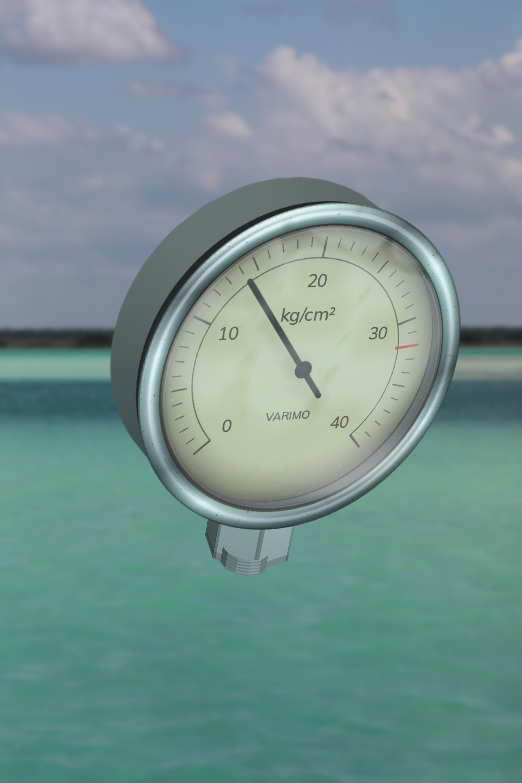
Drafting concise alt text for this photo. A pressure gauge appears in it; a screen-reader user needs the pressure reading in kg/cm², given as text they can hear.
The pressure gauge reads 14 kg/cm²
